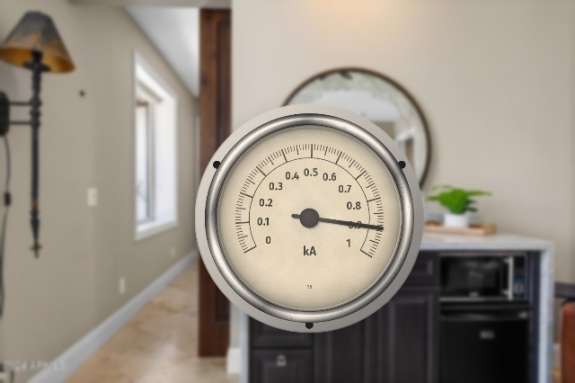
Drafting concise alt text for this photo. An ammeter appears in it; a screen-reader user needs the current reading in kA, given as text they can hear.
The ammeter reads 0.9 kA
